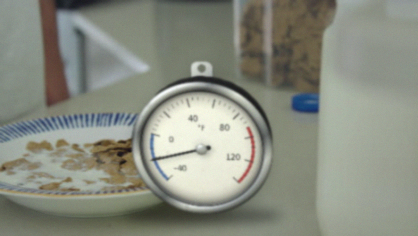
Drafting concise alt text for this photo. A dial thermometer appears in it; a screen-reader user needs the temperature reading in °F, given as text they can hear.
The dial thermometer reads -20 °F
